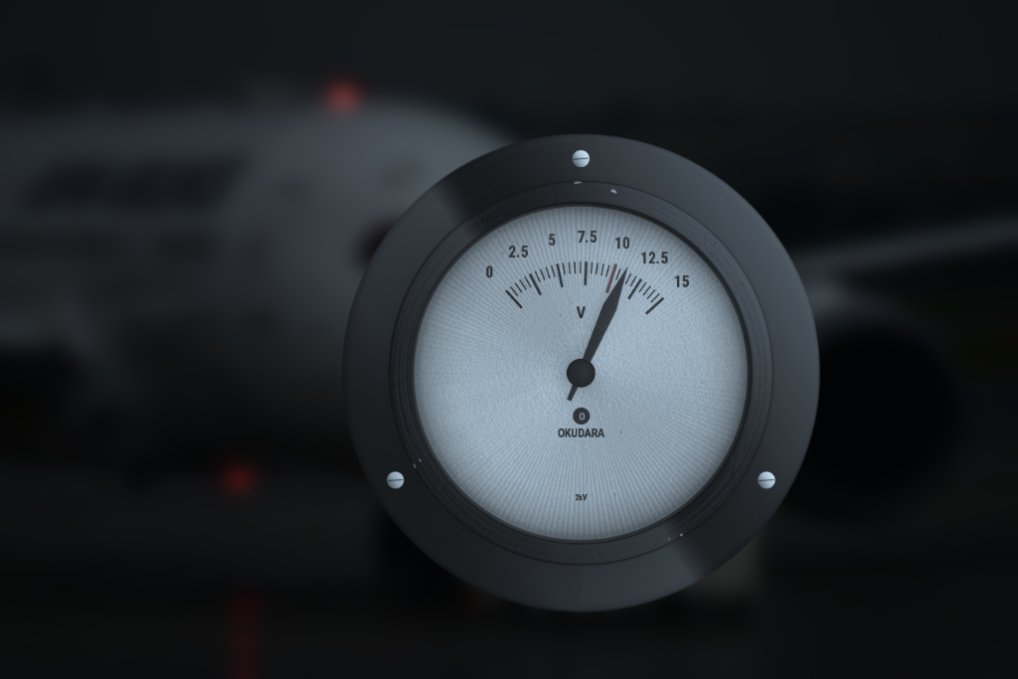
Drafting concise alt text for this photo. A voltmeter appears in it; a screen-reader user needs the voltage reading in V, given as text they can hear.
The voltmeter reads 11 V
